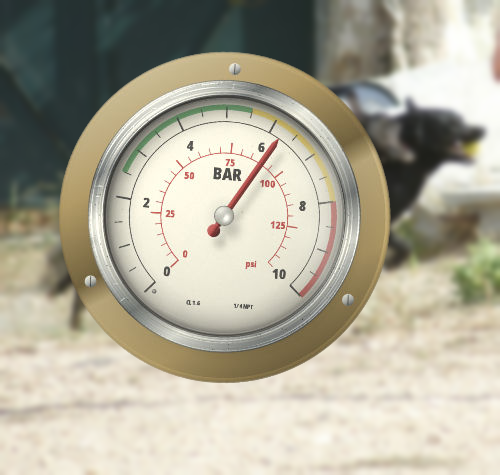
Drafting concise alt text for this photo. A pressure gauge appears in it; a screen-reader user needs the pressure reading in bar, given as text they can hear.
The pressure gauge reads 6.25 bar
